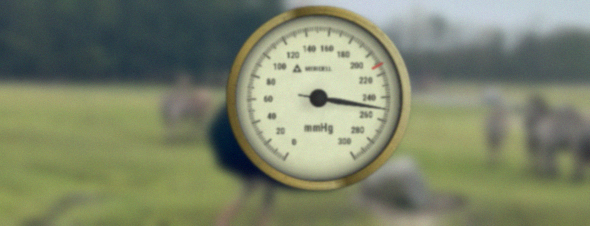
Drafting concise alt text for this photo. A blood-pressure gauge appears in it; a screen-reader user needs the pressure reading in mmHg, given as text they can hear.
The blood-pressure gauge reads 250 mmHg
